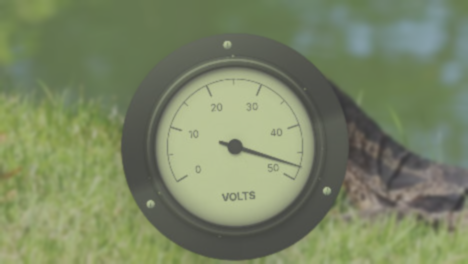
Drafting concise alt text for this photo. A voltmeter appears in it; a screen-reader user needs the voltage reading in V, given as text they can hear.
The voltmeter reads 47.5 V
